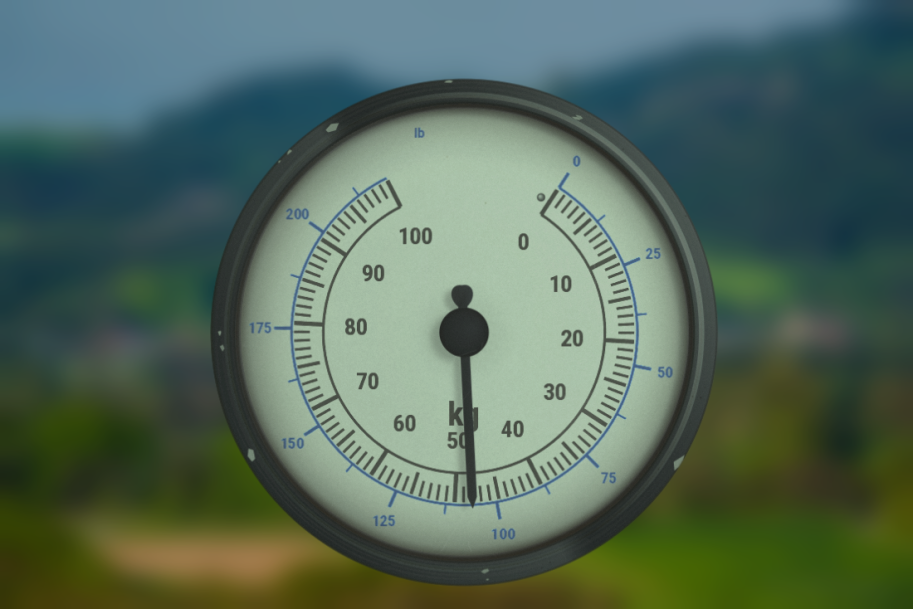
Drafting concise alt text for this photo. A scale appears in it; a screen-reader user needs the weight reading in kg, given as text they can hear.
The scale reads 48 kg
